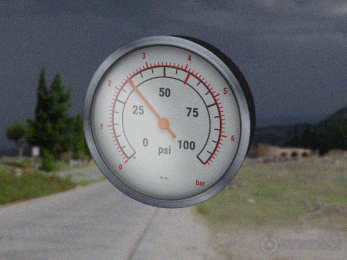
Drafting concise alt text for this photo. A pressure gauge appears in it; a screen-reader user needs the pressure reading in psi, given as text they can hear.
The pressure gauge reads 35 psi
